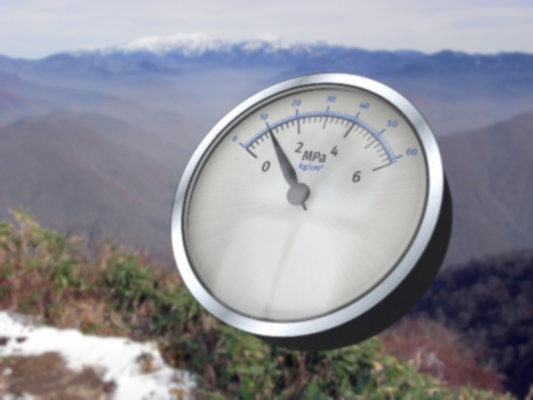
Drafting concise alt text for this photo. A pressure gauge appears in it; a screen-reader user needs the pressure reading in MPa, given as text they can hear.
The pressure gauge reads 1 MPa
